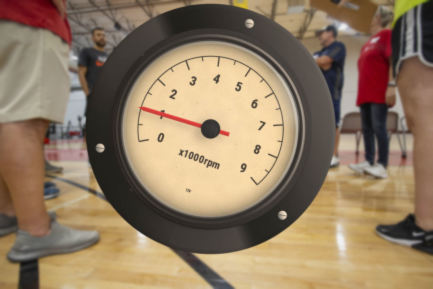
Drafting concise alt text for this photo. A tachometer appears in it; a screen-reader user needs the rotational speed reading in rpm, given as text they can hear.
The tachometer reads 1000 rpm
